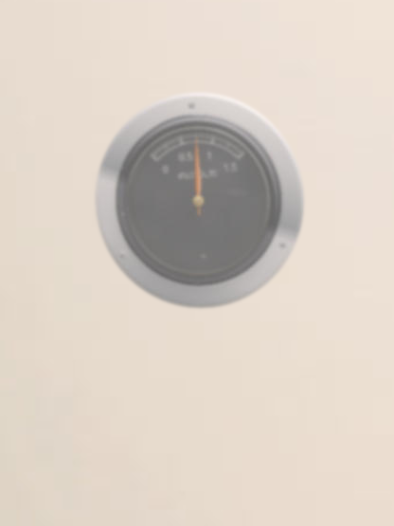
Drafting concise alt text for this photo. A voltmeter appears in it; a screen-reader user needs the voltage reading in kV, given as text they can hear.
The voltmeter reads 0.75 kV
